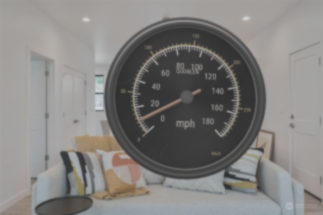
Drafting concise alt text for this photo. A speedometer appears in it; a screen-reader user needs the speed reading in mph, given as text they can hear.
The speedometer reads 10 mph
